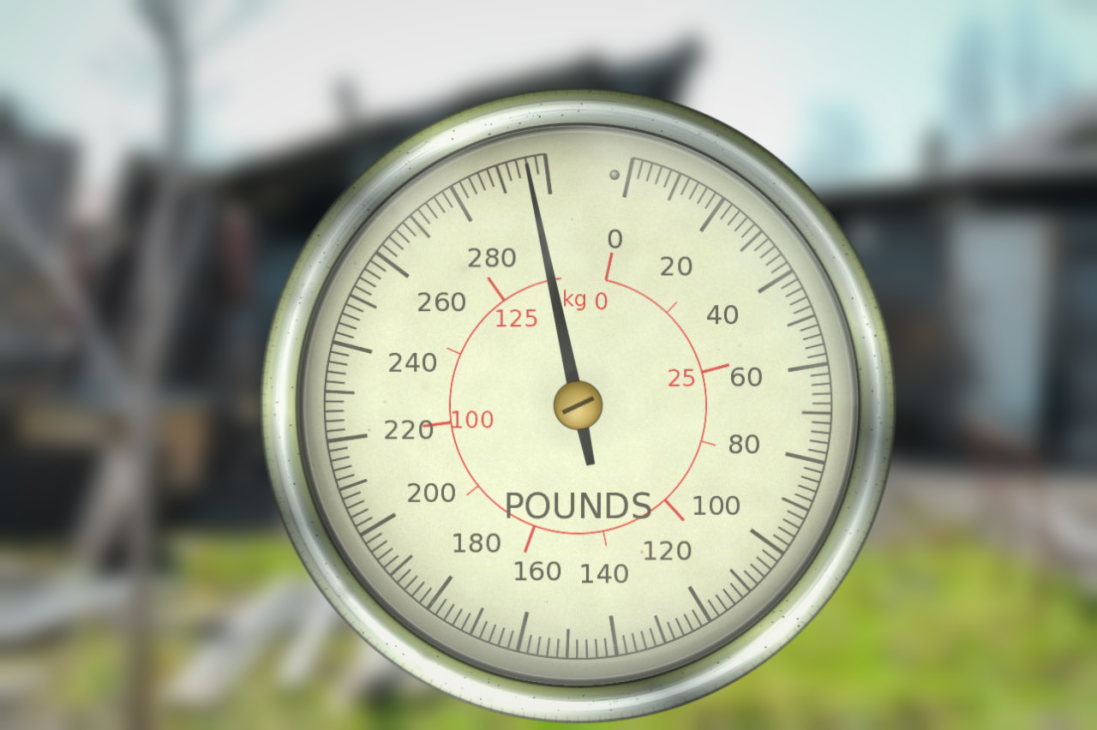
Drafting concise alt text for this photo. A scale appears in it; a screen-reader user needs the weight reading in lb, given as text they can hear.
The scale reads 296 lb
